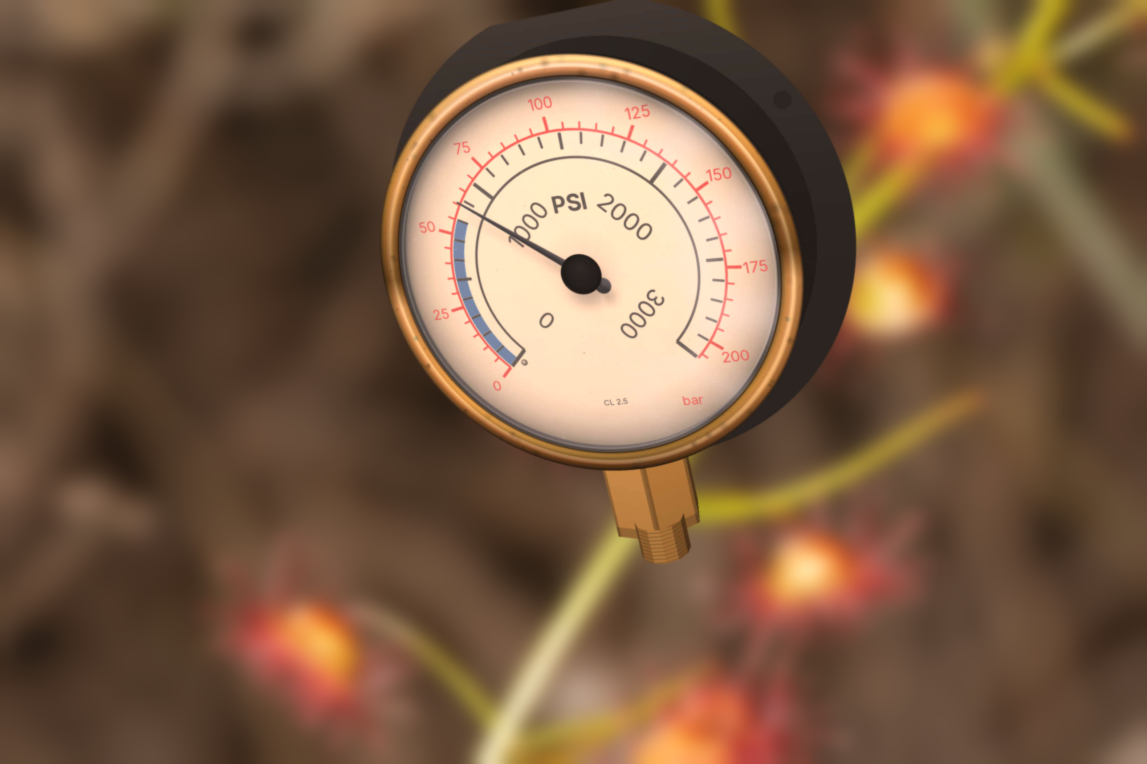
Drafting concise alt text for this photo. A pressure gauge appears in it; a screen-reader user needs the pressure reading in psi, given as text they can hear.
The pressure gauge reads 900 psi
